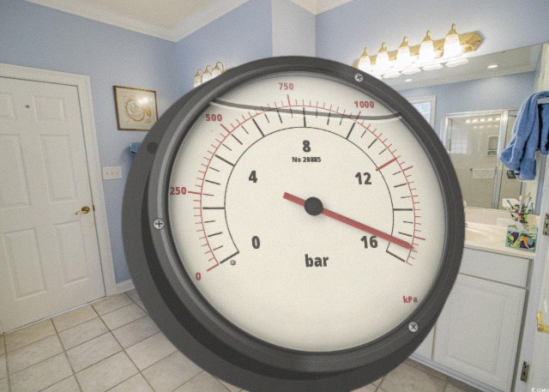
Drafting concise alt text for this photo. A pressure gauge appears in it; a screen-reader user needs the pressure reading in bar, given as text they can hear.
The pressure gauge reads 15.5 bar
